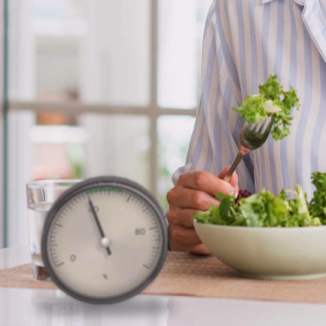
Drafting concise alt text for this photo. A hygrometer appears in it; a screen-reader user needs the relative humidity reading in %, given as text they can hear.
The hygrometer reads 40 %
